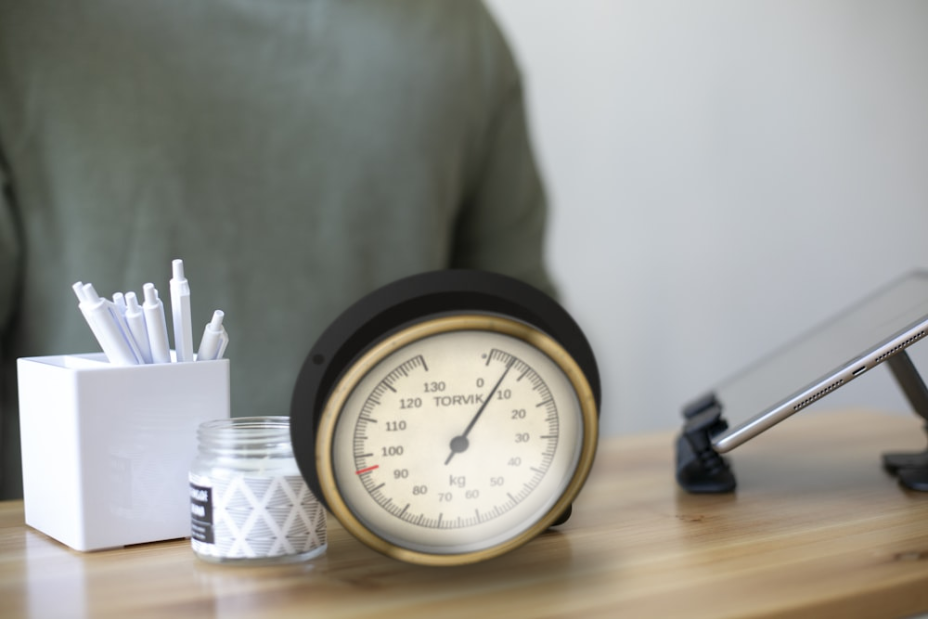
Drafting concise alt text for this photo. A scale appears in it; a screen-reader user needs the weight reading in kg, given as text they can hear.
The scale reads 5 kg
